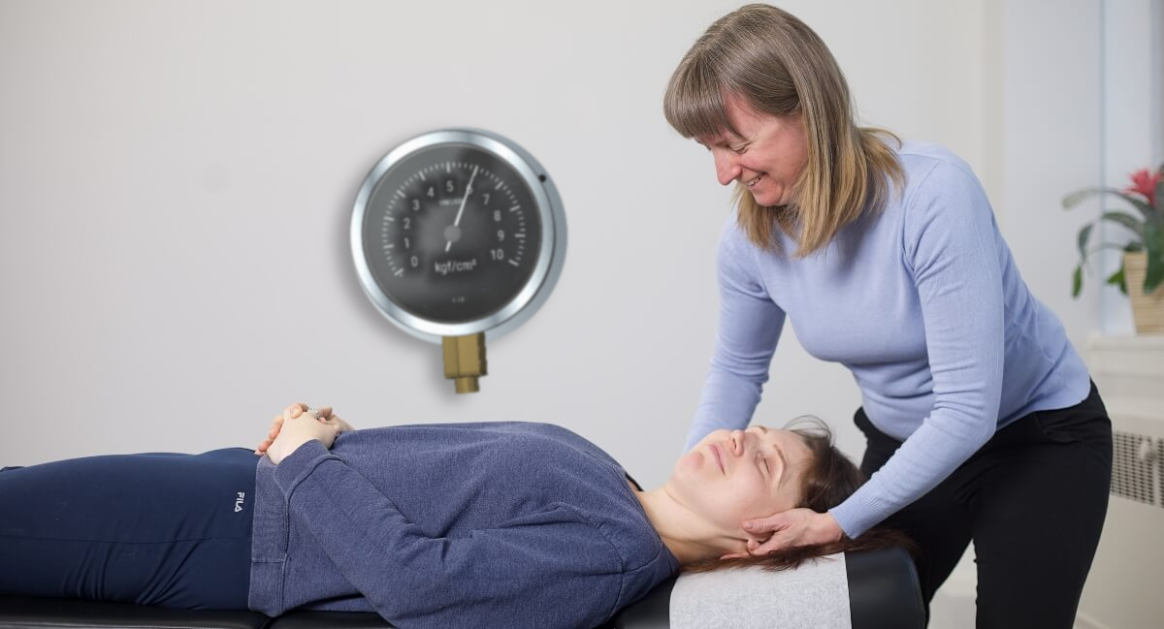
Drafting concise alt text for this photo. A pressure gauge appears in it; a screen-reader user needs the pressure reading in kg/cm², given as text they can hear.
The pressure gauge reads 6 kg/cm²
